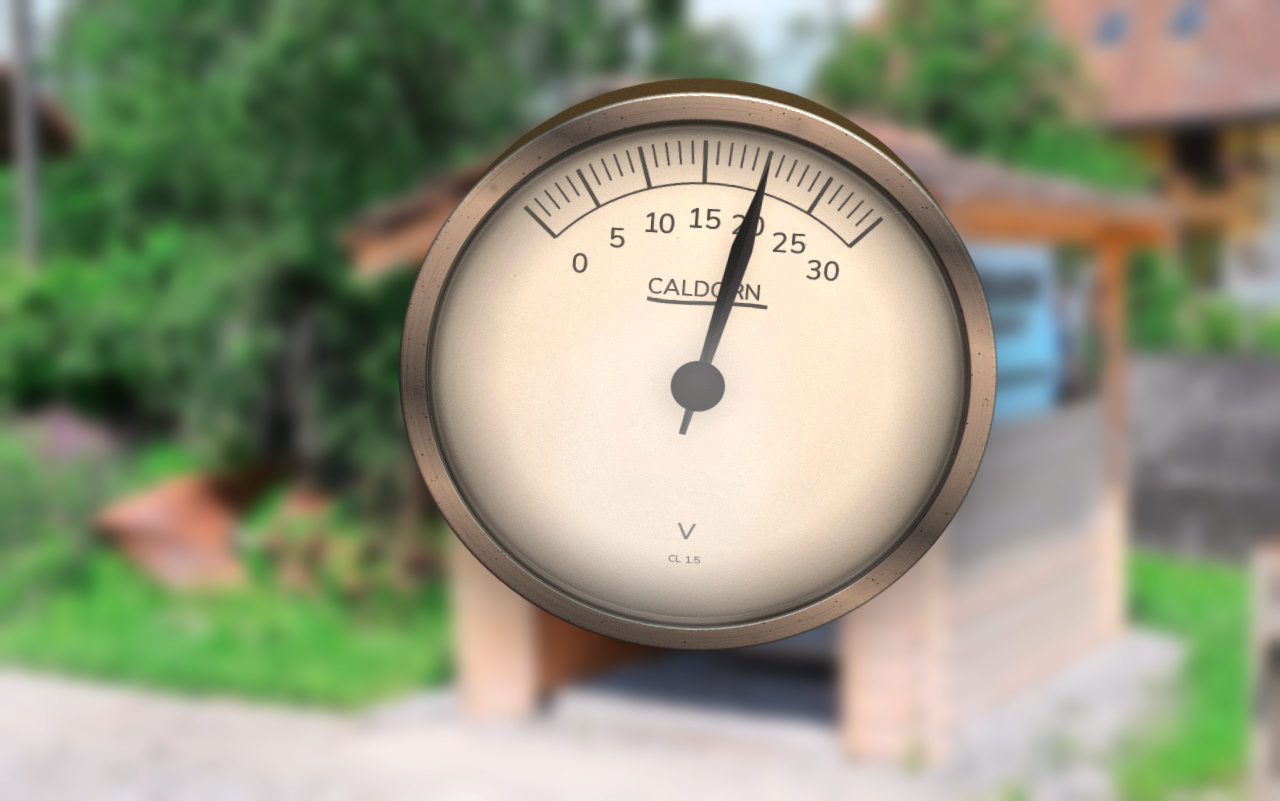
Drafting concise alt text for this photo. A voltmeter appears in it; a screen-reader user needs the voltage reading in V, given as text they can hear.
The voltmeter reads 20 V
